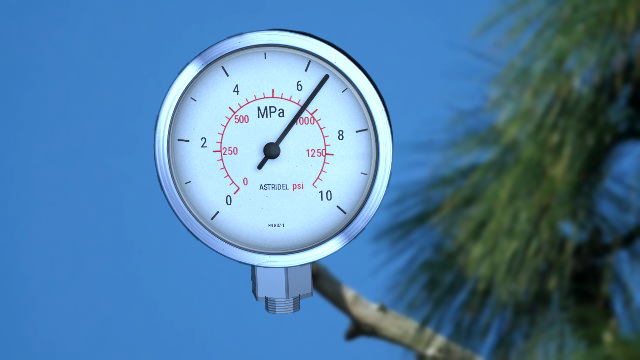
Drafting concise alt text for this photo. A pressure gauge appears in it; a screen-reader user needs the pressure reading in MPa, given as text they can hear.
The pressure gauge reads 6.5 MPa
